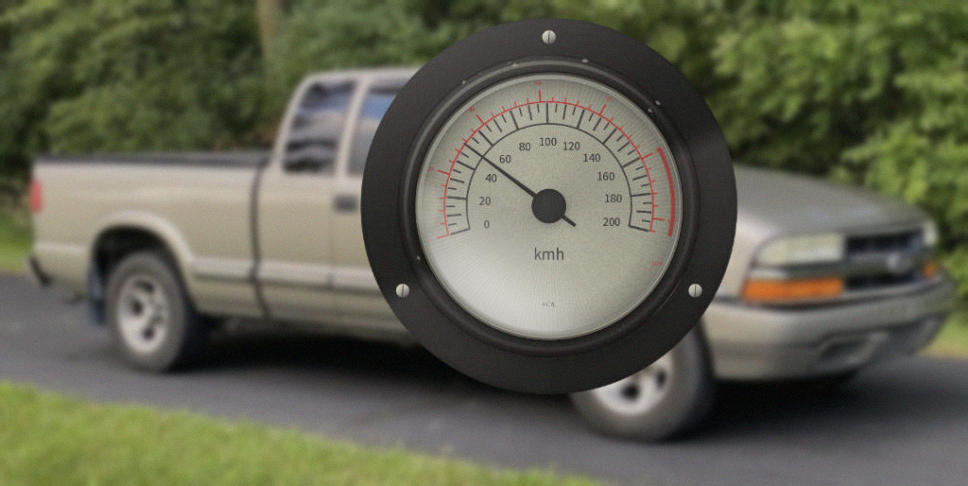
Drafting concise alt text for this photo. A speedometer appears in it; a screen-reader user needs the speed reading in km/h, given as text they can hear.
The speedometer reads 50 km/h
